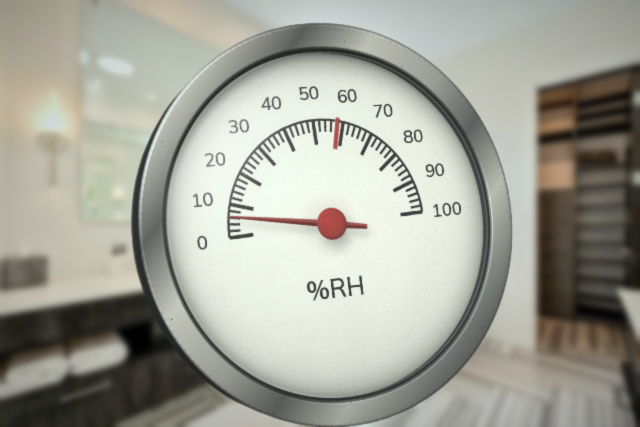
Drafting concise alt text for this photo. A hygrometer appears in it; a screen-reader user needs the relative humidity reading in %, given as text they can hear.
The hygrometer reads 6 %
